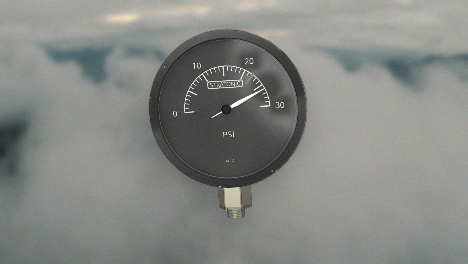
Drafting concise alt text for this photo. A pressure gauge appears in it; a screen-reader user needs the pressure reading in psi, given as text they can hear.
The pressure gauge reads 26 psi
